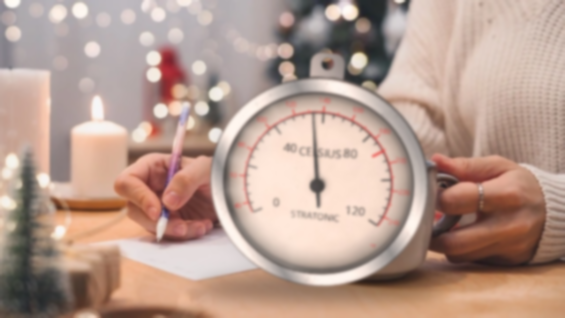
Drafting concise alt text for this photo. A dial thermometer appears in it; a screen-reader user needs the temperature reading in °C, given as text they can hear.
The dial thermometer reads 56 °C
